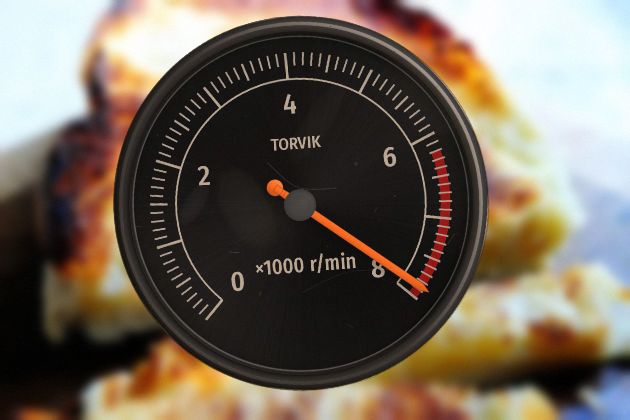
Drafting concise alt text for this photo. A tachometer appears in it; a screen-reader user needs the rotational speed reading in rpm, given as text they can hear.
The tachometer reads 7850 rpm
